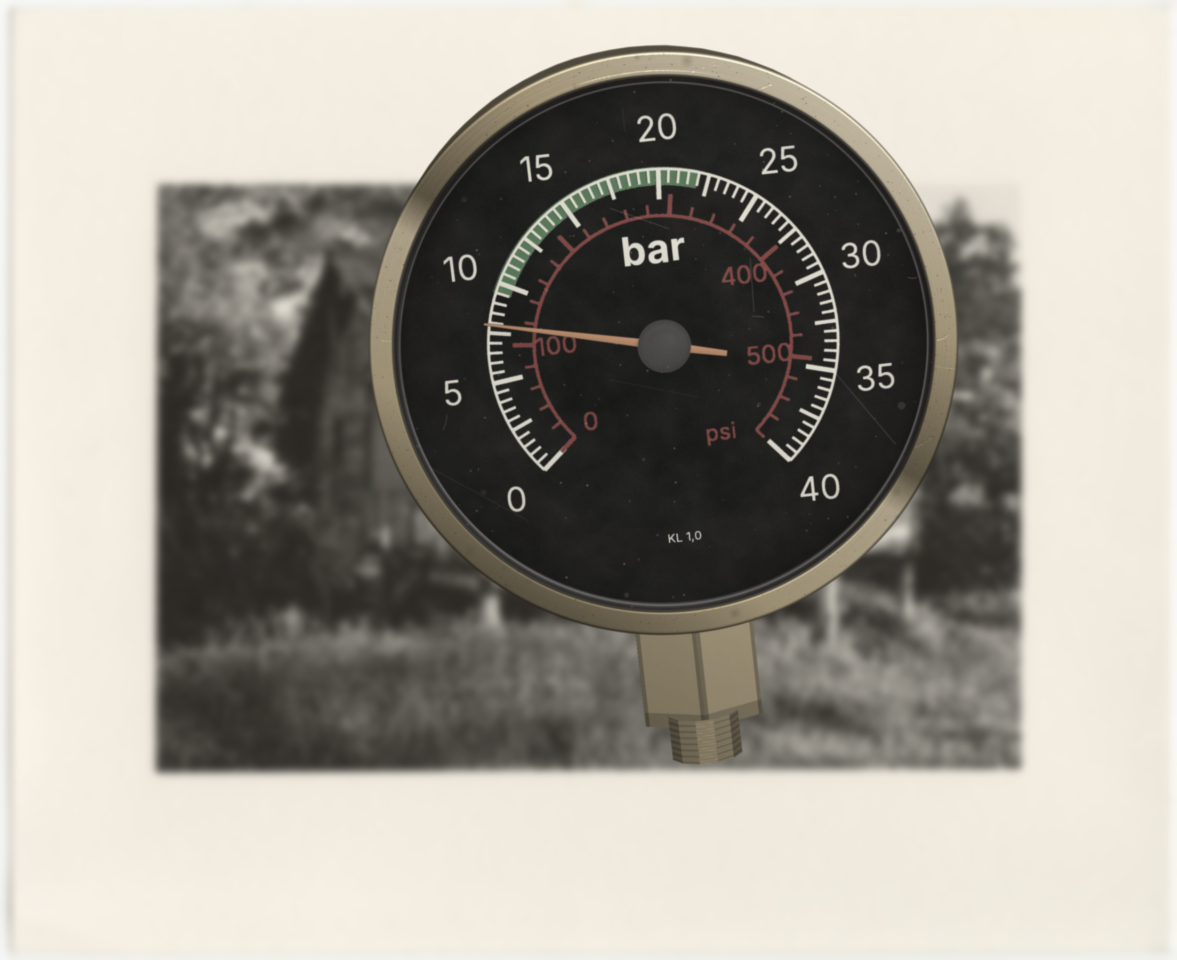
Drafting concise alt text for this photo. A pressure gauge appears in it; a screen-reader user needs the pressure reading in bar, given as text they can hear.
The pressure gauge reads 8 bar
